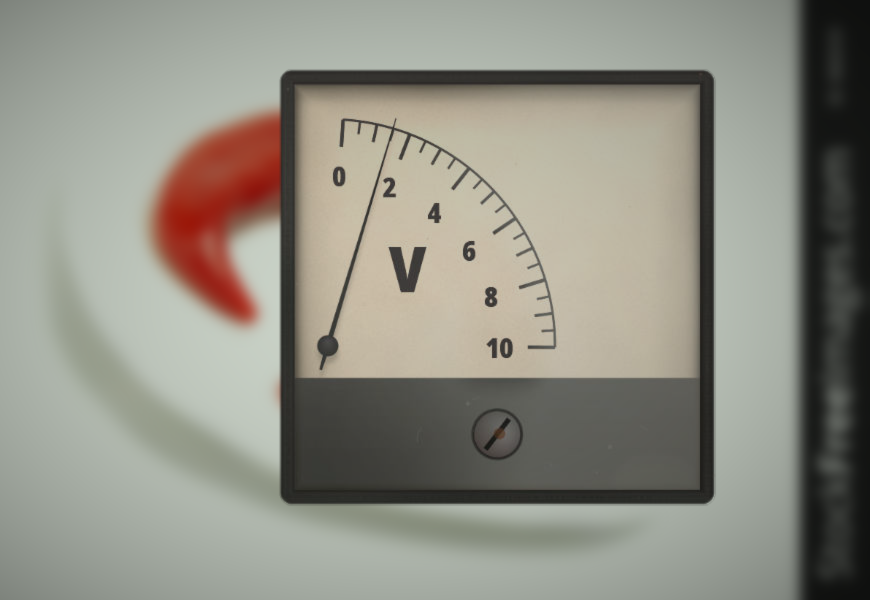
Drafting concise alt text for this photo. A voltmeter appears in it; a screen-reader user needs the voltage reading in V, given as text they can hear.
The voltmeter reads 1.5 V
